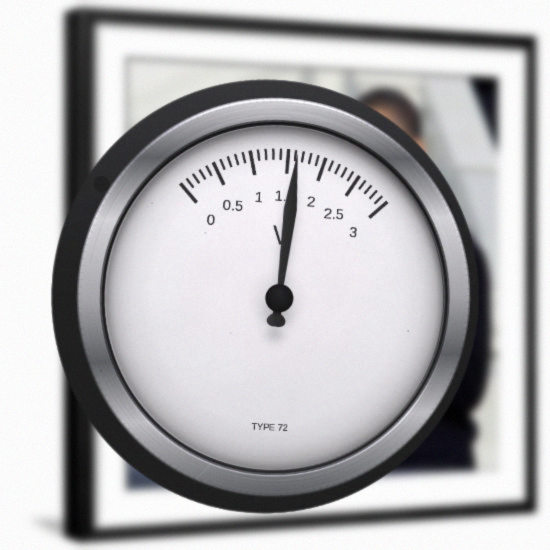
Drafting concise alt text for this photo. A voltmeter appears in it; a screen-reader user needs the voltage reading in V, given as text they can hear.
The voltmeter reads 1.6 V
